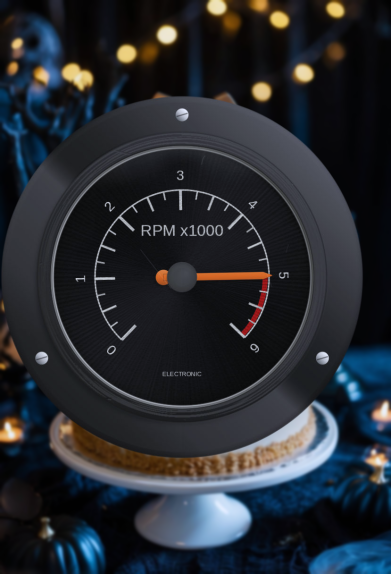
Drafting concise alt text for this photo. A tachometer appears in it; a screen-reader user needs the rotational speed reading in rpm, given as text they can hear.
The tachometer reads 5000 rpm
